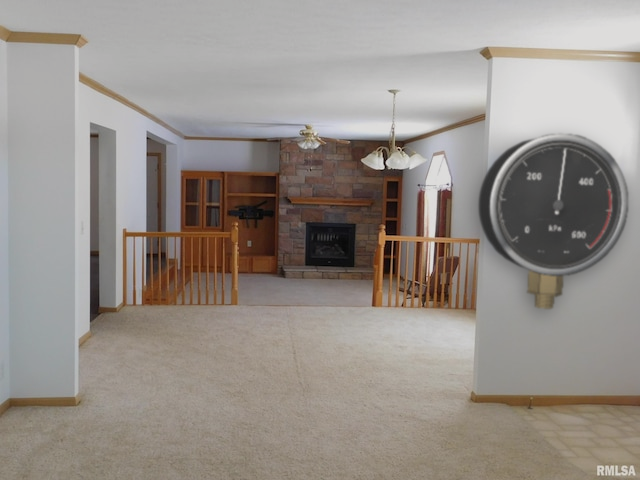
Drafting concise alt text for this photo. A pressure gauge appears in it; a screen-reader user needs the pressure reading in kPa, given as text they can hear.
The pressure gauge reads 300 kPa
